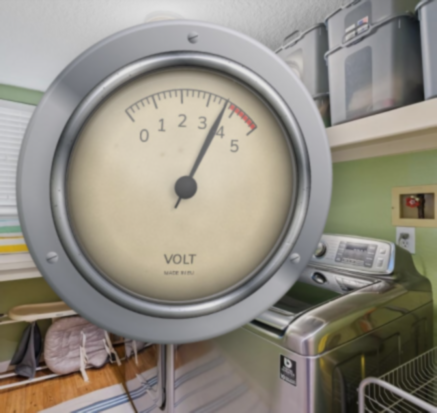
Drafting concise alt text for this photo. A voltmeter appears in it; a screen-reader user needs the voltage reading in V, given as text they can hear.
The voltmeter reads 3.6 V
